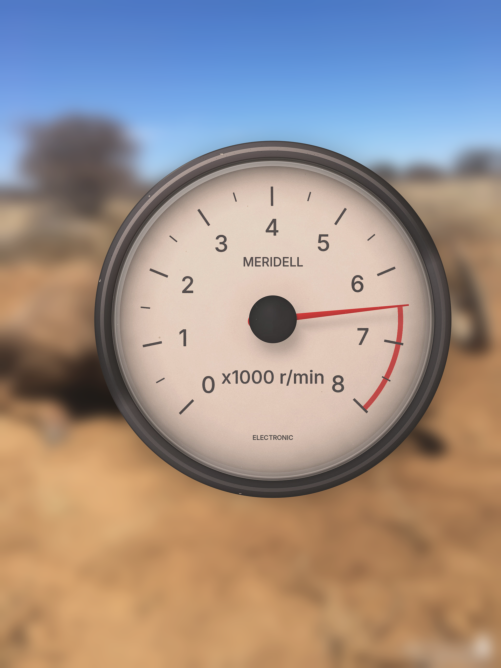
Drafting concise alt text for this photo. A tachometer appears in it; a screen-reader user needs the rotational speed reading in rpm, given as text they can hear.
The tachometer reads 6500 rpm
